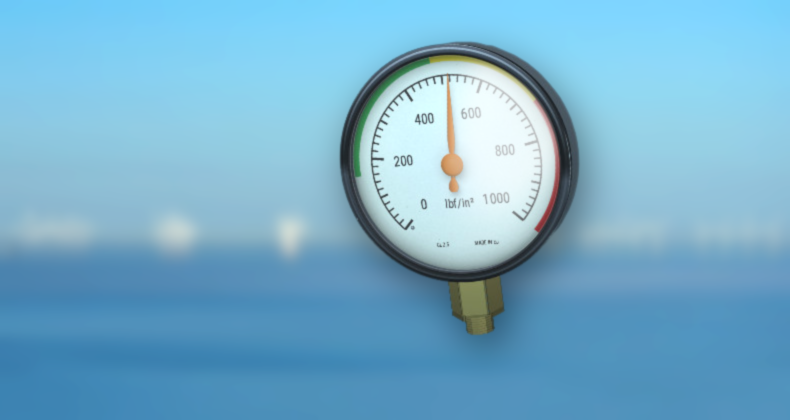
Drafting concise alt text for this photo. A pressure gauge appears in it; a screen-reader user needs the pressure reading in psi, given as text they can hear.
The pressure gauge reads 520 psi
